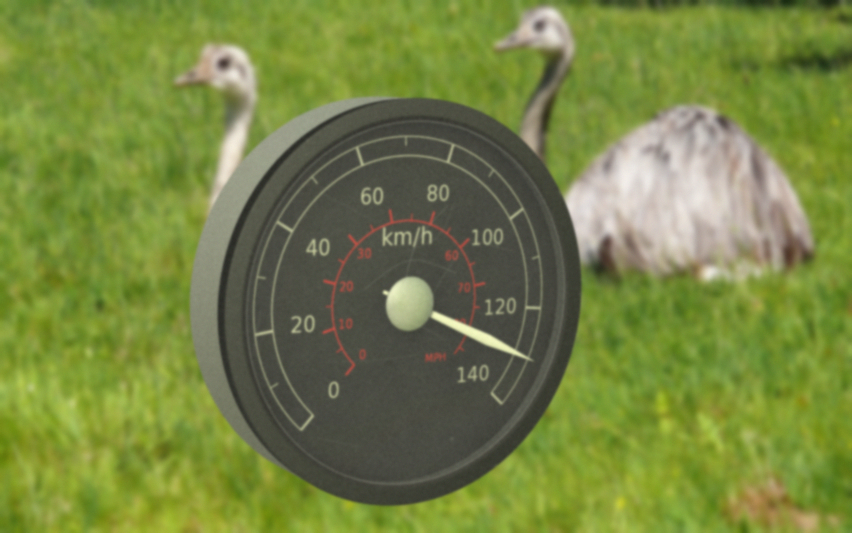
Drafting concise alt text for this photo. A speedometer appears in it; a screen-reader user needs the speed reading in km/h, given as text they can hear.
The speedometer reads 130 km/h
